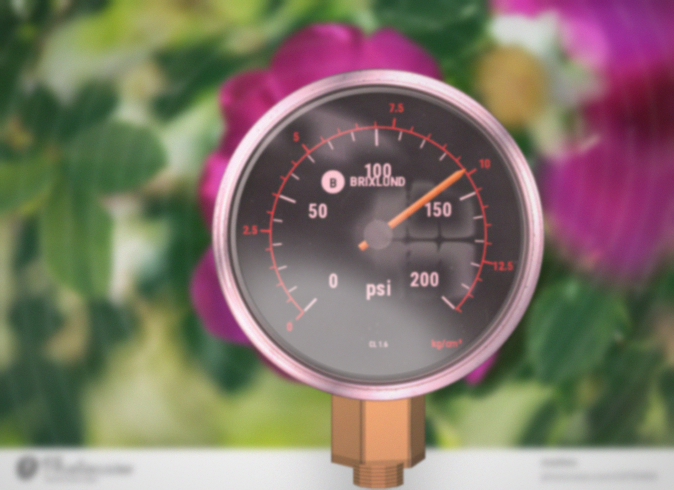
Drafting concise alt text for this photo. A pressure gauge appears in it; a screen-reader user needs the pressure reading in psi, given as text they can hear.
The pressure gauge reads 140 psi
